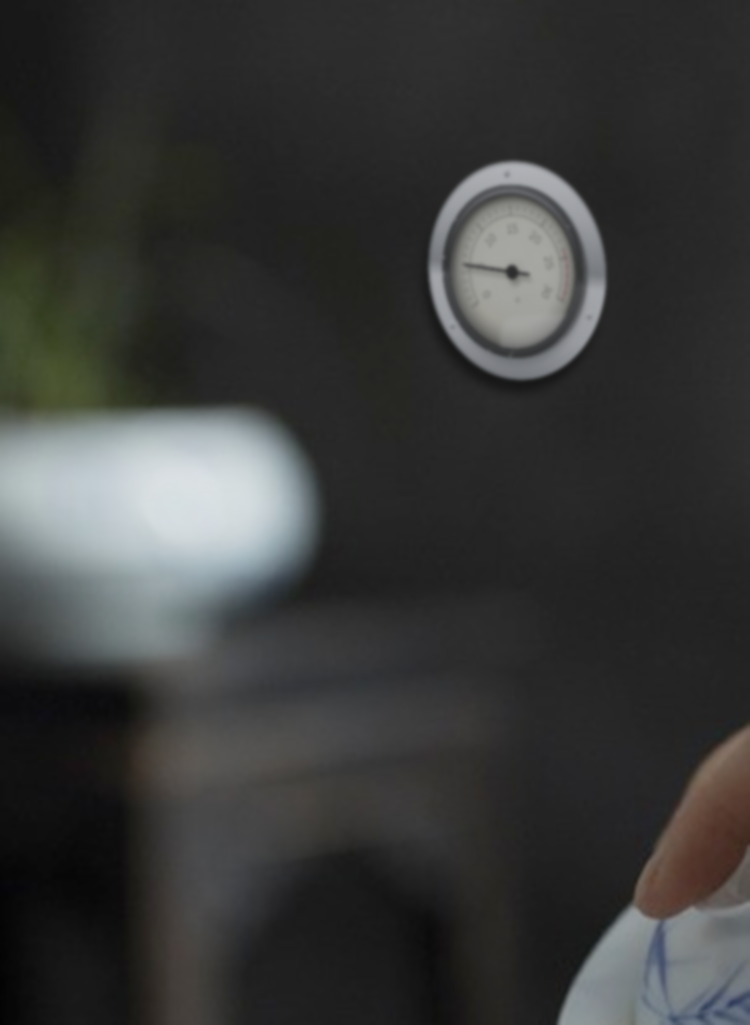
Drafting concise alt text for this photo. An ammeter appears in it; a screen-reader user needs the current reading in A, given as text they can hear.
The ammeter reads 5 A
